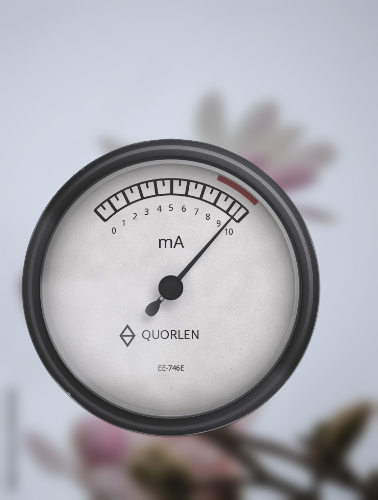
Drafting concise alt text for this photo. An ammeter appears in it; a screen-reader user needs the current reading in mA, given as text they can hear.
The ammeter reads 9.5 mA
